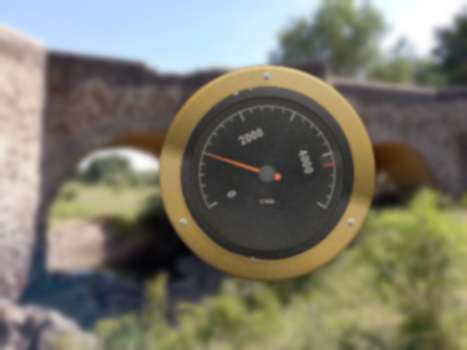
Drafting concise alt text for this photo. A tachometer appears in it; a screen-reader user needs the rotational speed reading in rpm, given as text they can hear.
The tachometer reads 1000 rpm
